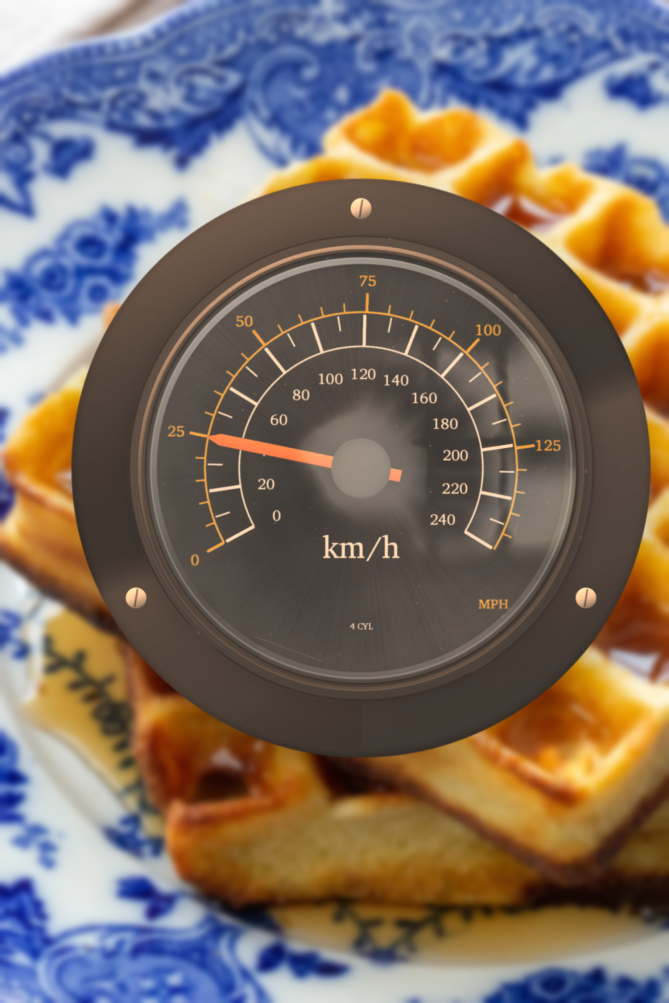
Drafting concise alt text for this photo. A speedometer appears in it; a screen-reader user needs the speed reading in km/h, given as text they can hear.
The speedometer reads 40 km/h
